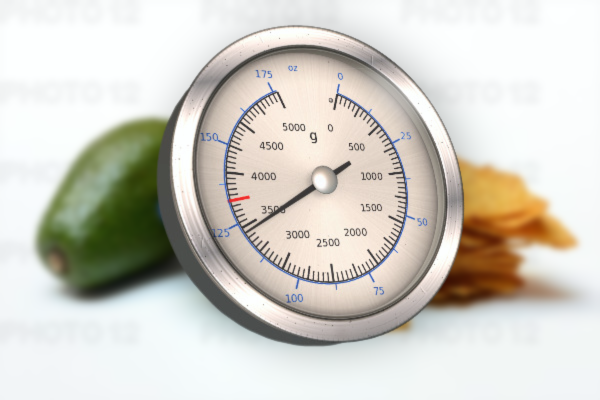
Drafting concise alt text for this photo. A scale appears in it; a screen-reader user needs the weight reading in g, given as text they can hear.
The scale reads 3450 g
